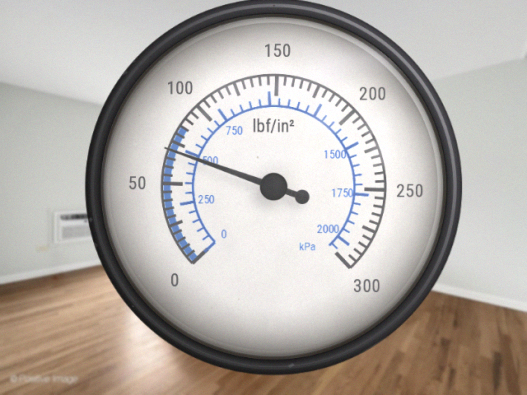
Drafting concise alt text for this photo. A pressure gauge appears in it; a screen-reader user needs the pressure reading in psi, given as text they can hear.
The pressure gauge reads 70 psi
